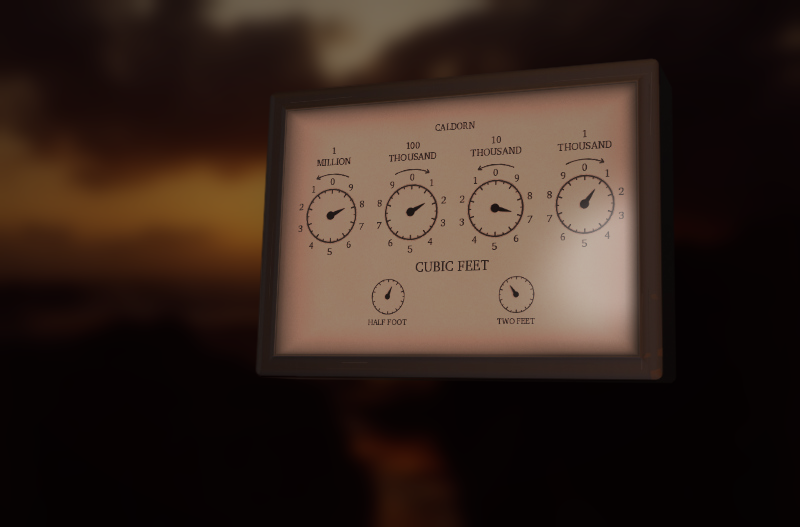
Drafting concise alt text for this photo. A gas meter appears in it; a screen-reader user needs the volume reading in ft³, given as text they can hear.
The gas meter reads 817100 ft³
